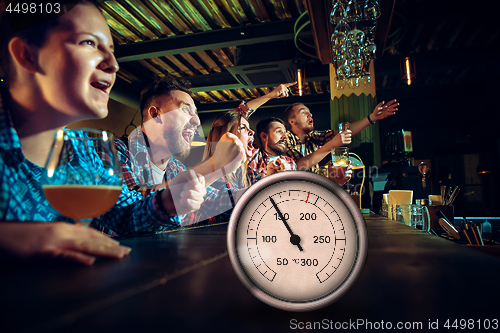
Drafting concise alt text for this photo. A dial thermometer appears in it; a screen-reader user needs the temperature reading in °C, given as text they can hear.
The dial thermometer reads 150 °C
